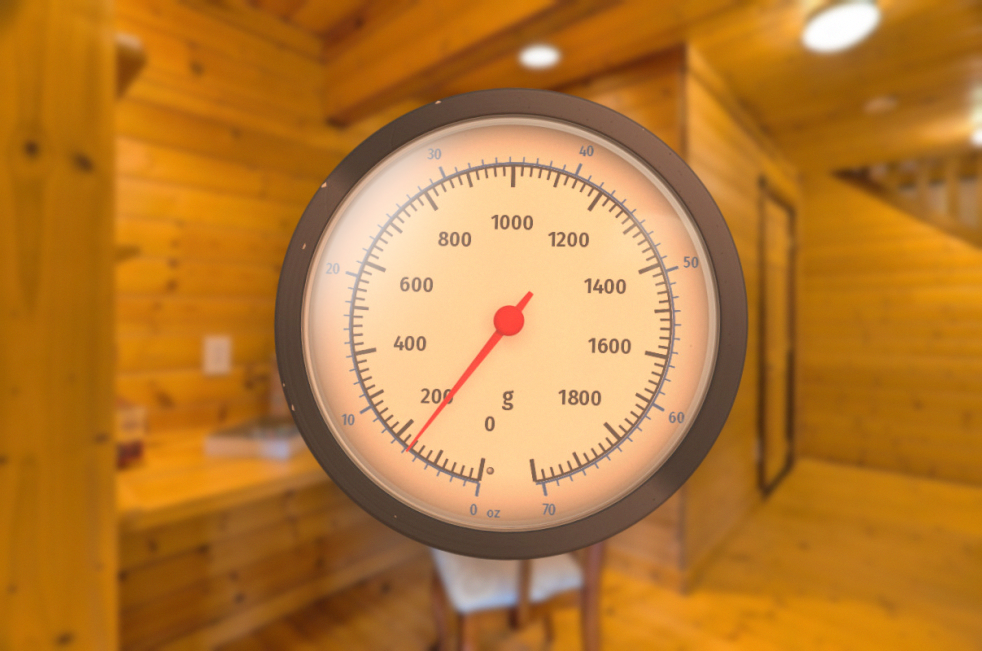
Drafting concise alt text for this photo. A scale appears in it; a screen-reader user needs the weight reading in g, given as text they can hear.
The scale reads 160 g
